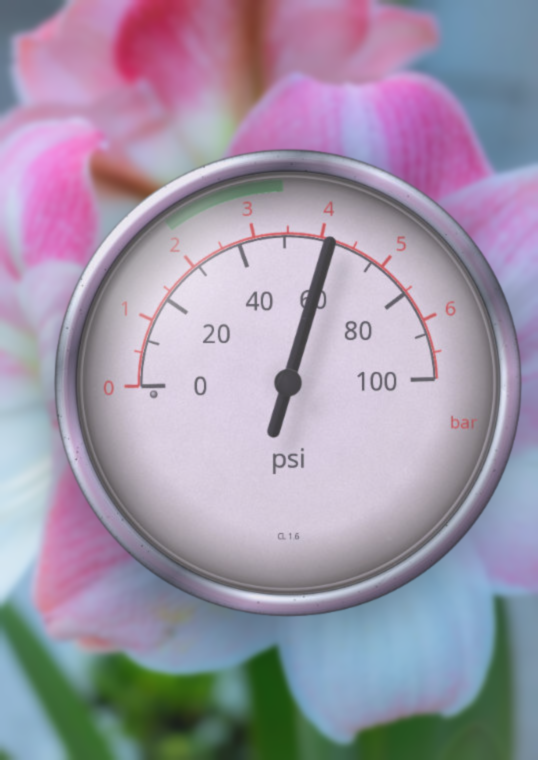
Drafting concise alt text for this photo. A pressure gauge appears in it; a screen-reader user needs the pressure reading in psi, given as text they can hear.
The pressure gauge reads 60 psi
